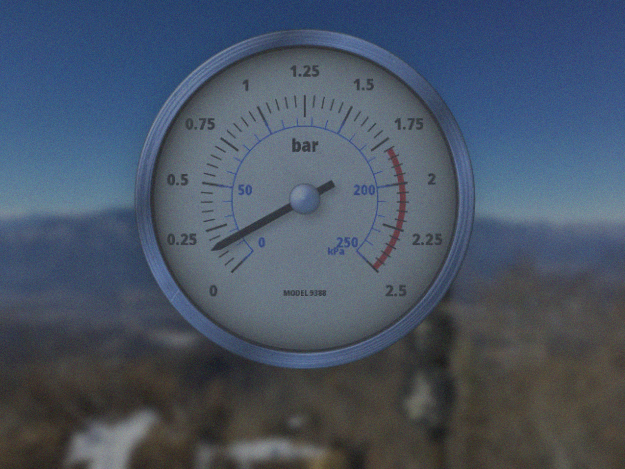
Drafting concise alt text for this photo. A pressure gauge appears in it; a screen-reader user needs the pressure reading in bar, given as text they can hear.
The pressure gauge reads 0.15 bar
